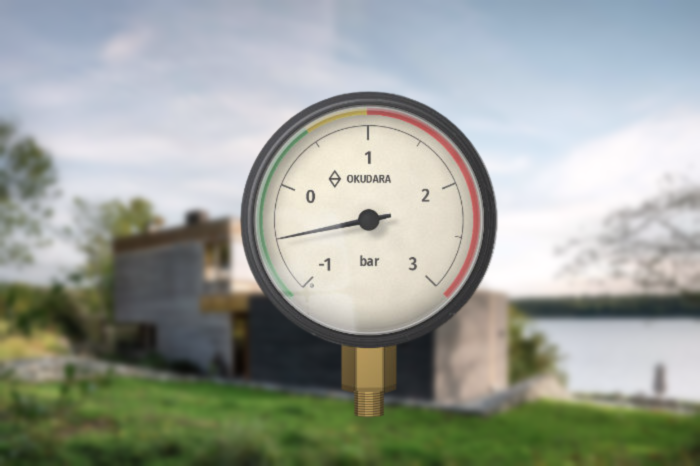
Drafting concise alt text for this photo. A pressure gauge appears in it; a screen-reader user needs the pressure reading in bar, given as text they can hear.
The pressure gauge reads -0.5 bar
